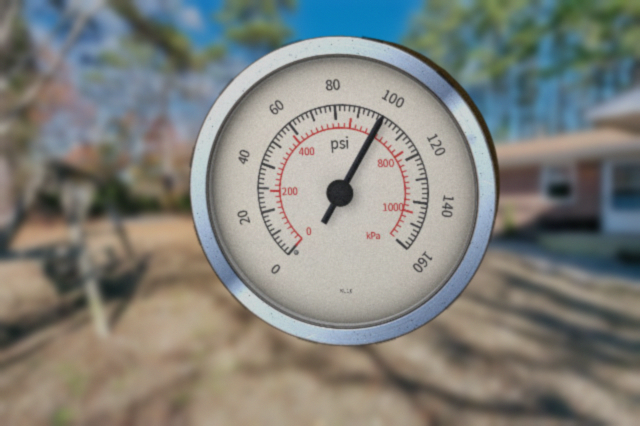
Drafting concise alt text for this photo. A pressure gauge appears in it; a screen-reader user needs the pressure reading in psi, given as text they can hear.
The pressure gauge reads 100 psi
